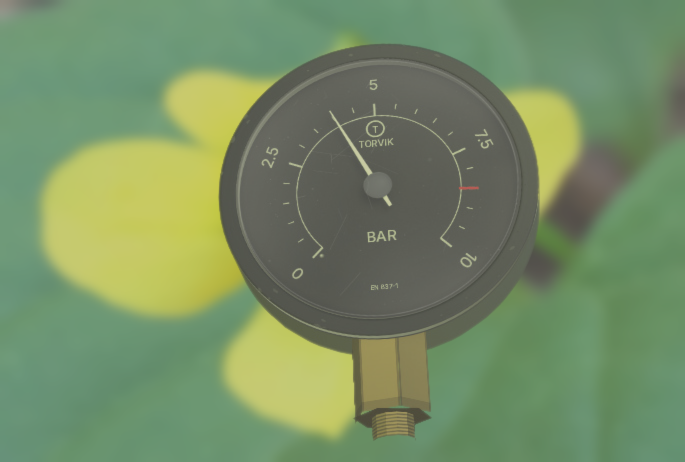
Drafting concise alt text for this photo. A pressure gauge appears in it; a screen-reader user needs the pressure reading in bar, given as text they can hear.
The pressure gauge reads 4 bar
